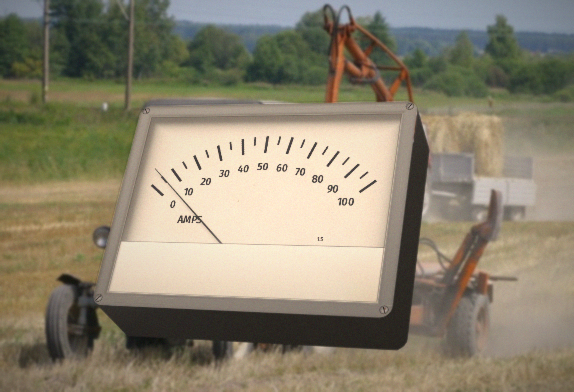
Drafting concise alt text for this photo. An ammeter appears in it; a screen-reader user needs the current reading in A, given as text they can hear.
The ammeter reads 5 A
